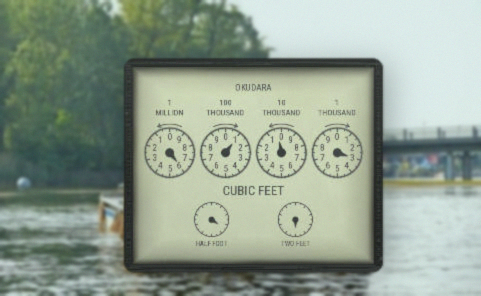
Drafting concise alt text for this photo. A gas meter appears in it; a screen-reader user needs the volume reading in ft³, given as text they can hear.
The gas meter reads 610300 ft³
